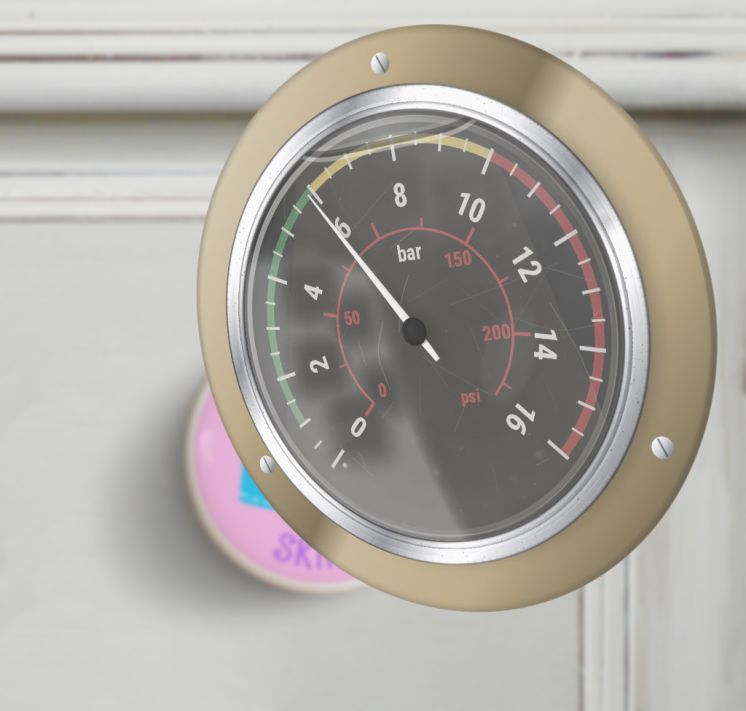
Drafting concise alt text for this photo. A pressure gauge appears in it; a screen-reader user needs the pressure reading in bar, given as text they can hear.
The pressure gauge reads 6 bar
